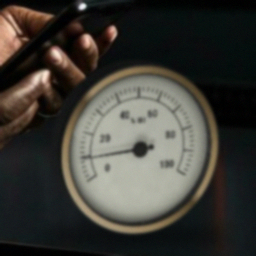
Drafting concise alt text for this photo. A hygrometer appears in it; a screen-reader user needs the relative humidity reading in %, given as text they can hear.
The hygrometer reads 10 %
